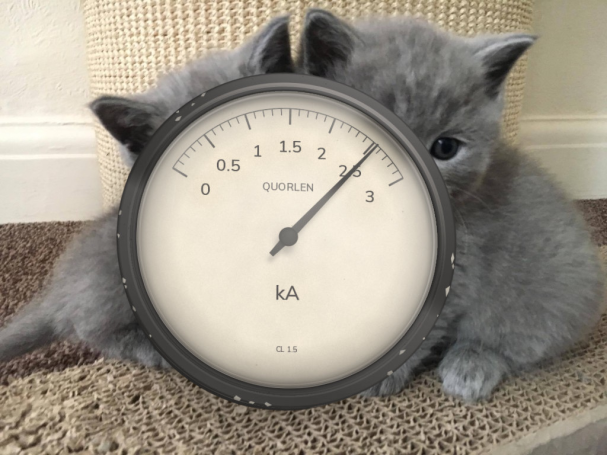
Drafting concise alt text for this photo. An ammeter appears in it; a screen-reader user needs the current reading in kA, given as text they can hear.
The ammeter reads 2.55 kA
